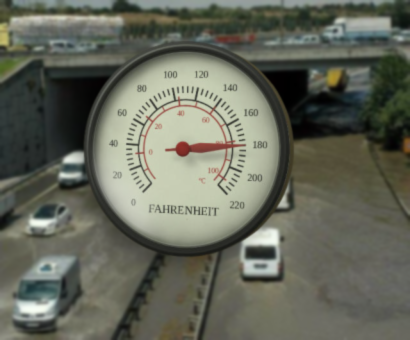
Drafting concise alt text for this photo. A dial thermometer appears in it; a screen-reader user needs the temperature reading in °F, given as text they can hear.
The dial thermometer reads 180 °F
